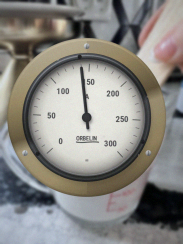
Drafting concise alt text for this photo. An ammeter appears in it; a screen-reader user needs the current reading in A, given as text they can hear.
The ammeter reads 140 A
